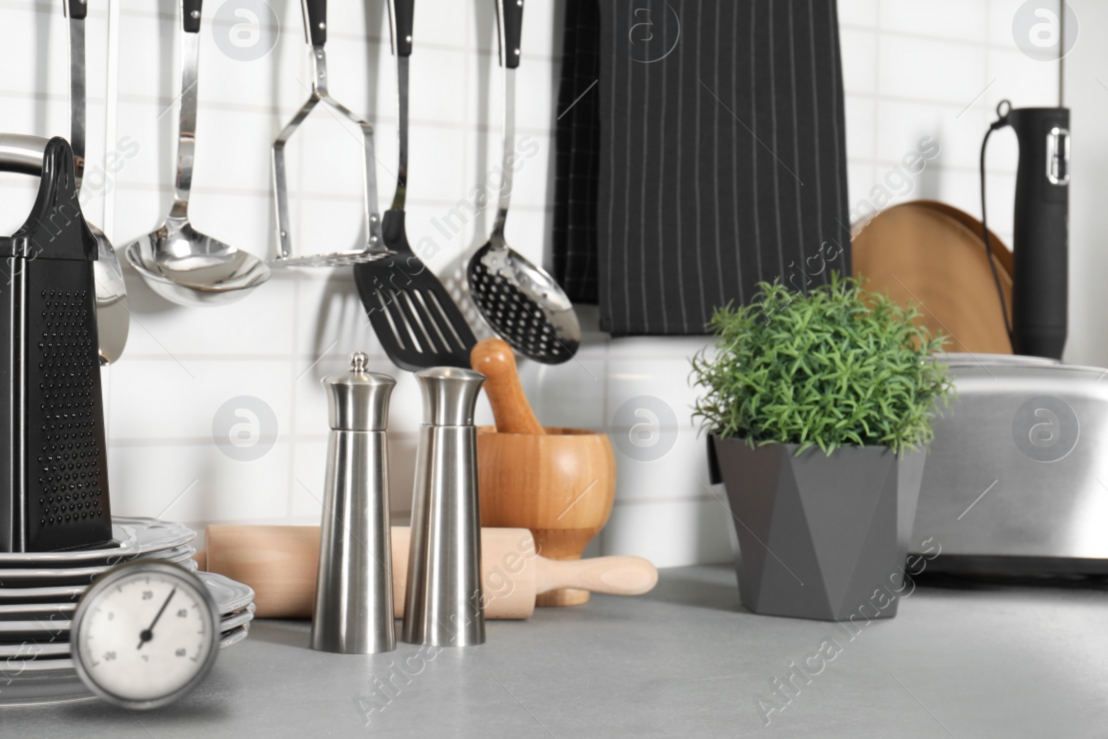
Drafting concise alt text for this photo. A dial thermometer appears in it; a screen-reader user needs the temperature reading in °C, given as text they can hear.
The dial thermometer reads 30 °C
